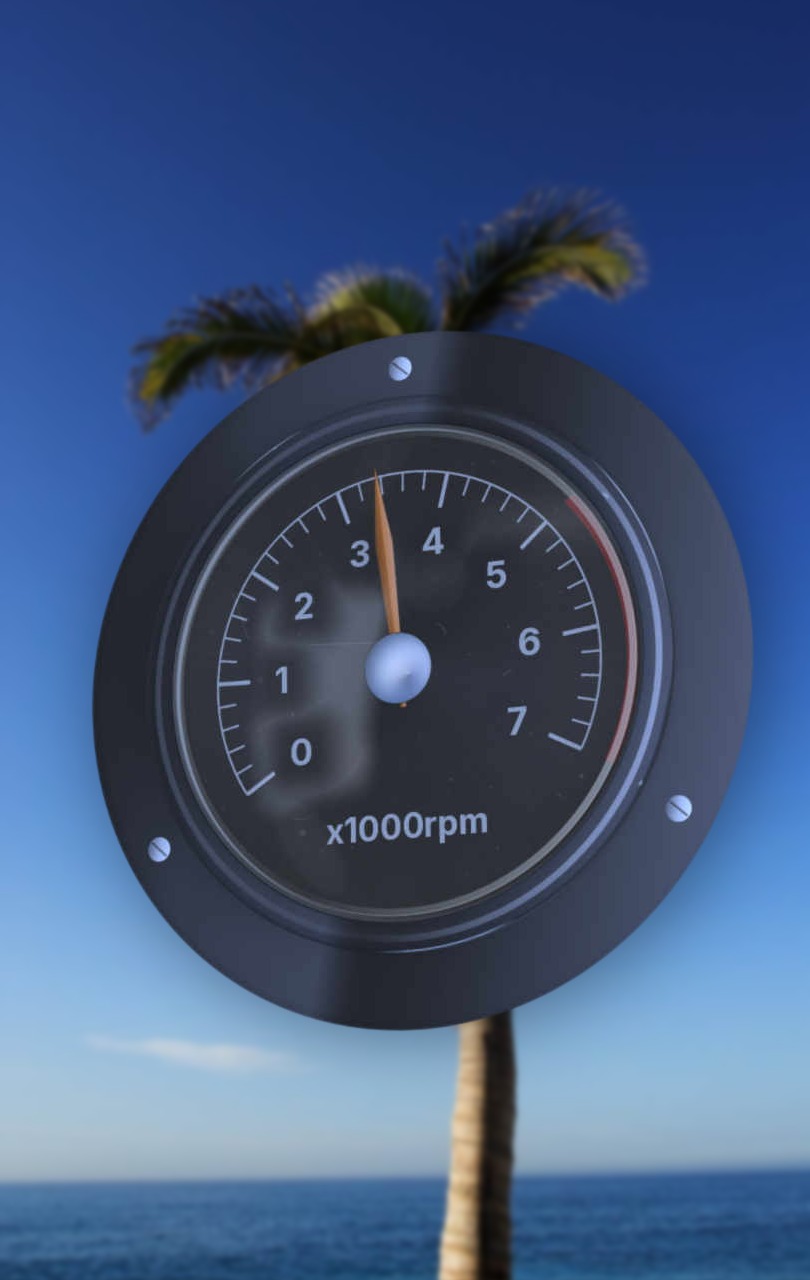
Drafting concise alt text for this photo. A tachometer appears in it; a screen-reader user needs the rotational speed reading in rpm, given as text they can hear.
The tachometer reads 3400 rpm
